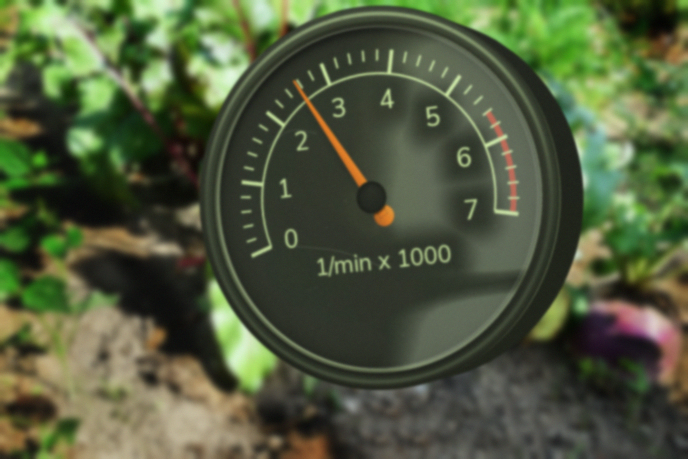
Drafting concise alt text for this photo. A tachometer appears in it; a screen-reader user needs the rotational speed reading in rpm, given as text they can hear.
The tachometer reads 2600 rpm
